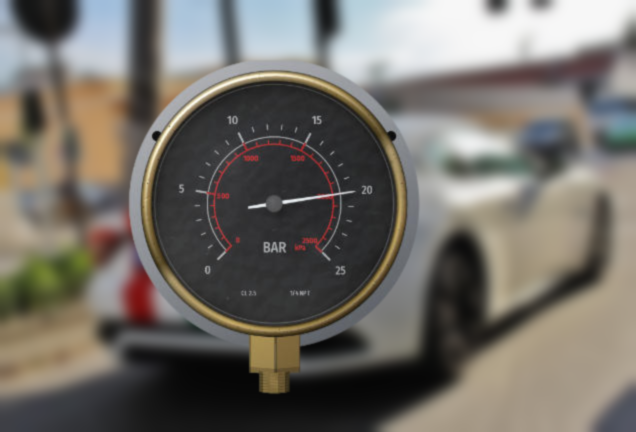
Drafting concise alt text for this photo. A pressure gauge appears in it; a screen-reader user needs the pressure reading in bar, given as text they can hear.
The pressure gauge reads 20 bar
